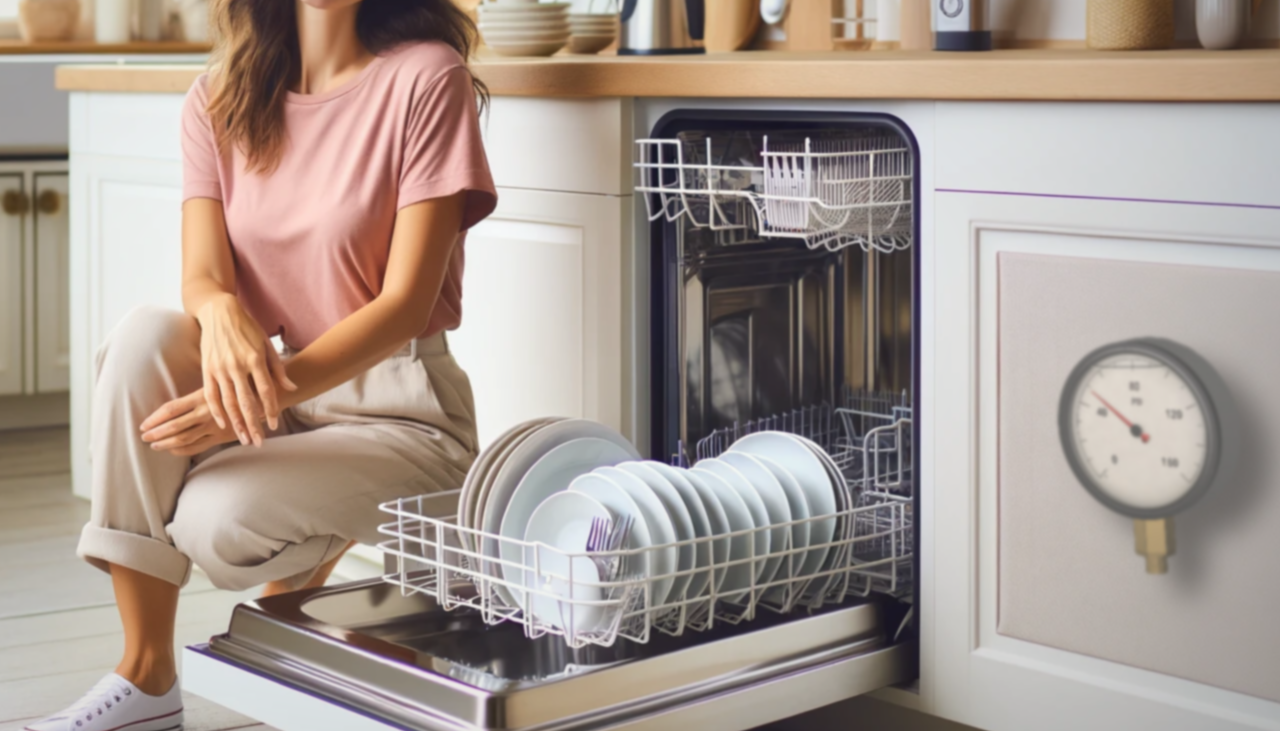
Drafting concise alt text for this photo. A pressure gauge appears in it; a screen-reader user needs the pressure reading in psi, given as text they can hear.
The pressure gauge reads 50 psi
